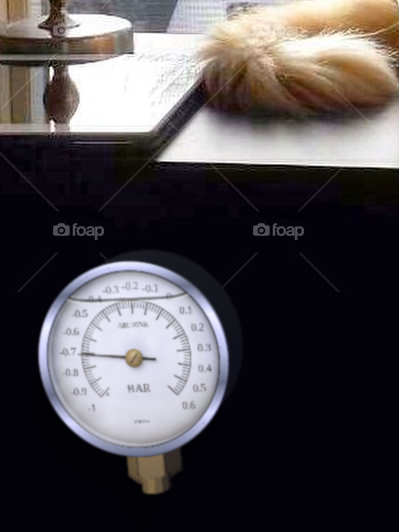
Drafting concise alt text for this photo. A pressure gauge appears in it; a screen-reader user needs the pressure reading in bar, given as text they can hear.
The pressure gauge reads -0.7 bar
